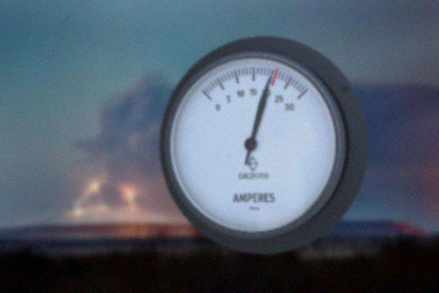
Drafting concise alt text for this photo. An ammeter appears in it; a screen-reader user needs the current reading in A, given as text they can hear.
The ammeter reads 20 A
